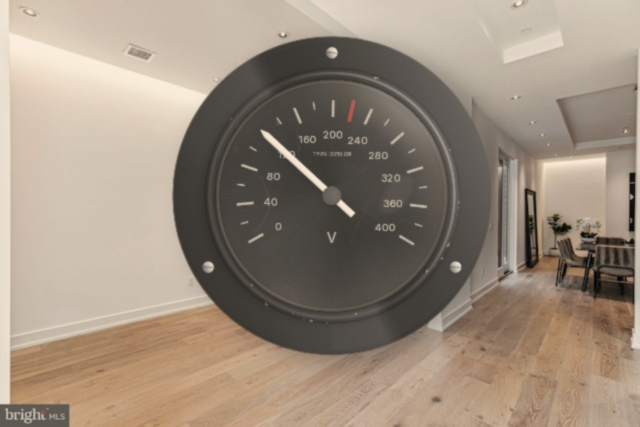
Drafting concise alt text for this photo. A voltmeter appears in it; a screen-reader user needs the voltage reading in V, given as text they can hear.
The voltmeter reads 120 V
